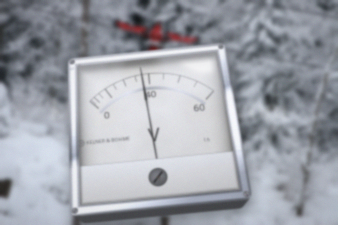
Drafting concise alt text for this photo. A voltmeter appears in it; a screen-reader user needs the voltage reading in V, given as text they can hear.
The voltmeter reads 37.5 V
